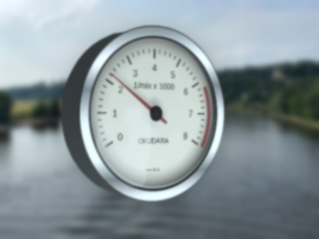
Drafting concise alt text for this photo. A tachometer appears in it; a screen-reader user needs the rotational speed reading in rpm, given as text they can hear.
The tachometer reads 2200 rpm
